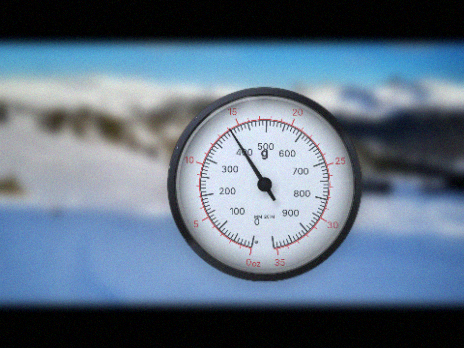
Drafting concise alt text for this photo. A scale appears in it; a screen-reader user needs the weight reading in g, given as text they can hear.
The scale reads 400 g
